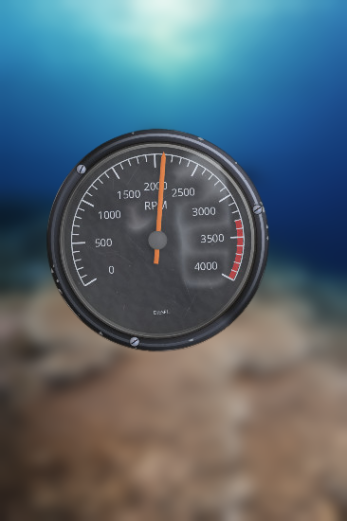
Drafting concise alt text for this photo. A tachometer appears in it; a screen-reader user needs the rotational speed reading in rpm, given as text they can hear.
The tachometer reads 2100 rpm
